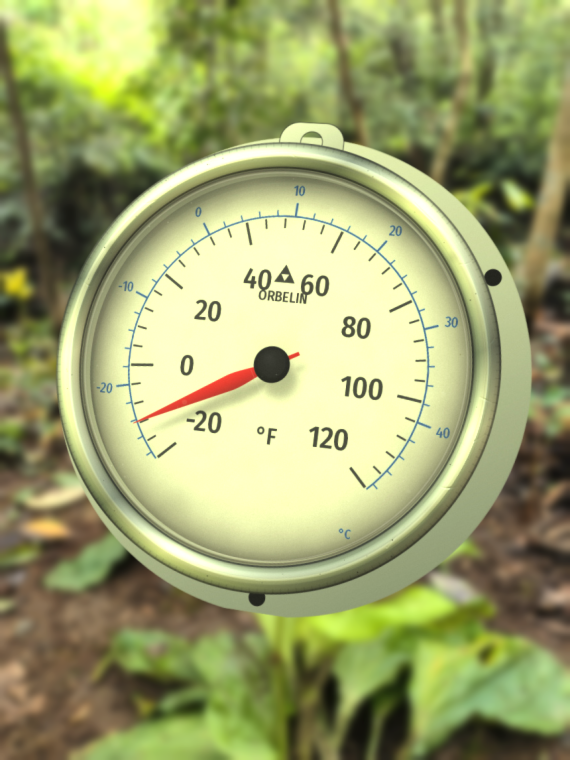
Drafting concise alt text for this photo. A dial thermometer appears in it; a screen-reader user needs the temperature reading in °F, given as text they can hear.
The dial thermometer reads -12 °F
